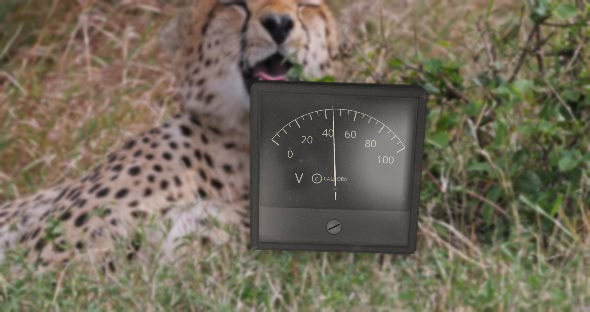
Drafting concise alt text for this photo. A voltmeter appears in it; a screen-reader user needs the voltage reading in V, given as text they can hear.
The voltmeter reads 45 V
